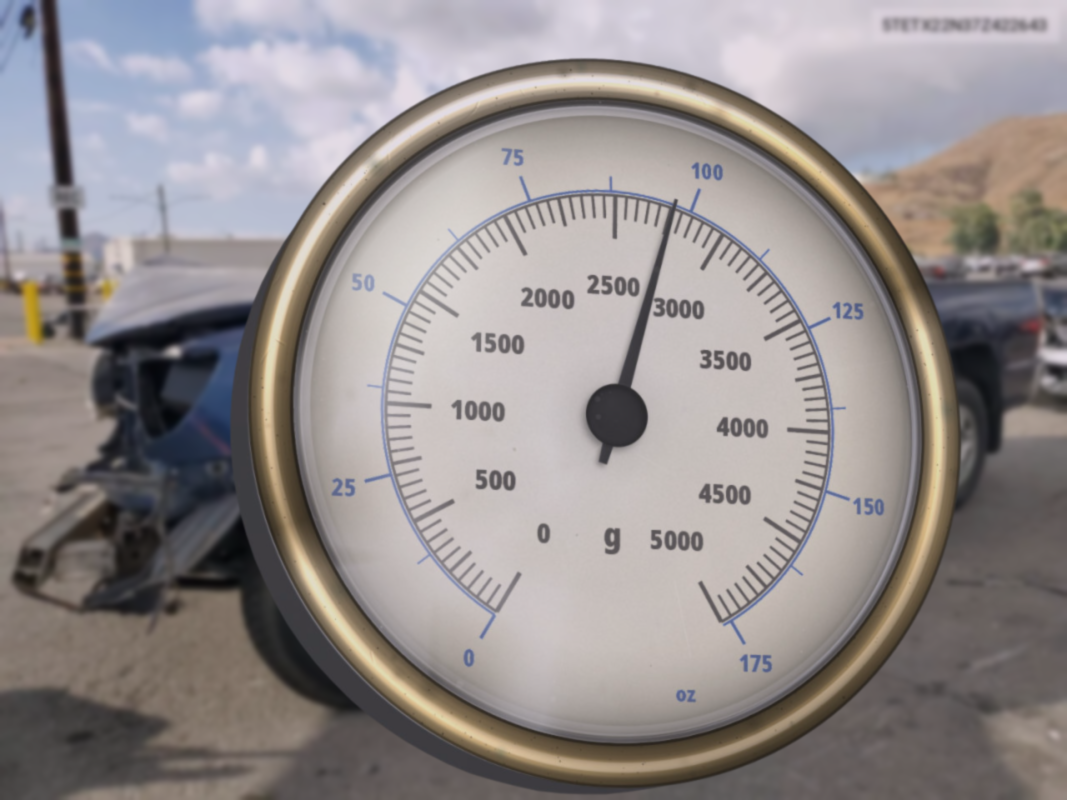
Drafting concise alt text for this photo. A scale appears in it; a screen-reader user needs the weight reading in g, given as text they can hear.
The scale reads 2750 g
